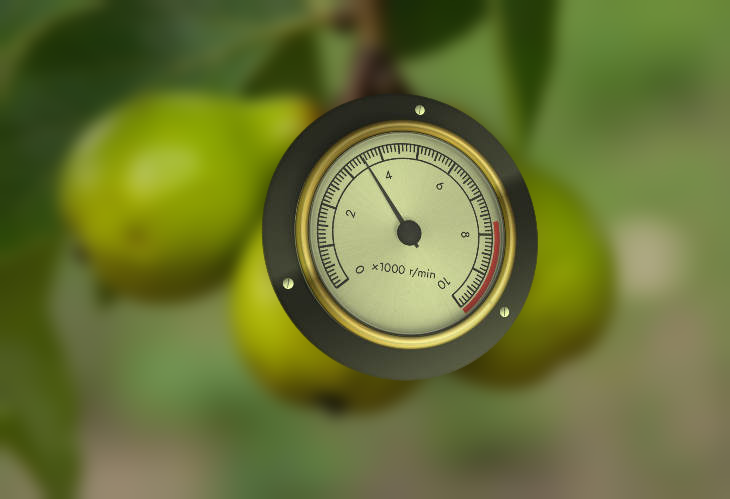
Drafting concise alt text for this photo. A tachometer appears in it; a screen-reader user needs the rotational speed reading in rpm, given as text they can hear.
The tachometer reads 3500 rpm
